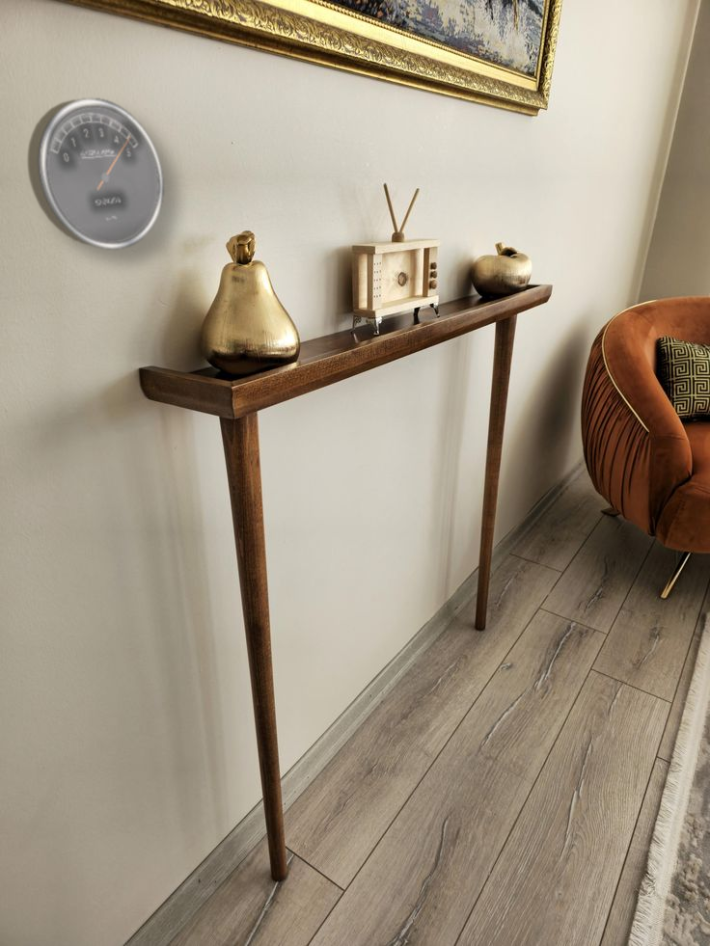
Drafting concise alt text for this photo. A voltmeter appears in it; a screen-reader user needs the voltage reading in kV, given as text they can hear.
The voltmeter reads 4.5 kV
